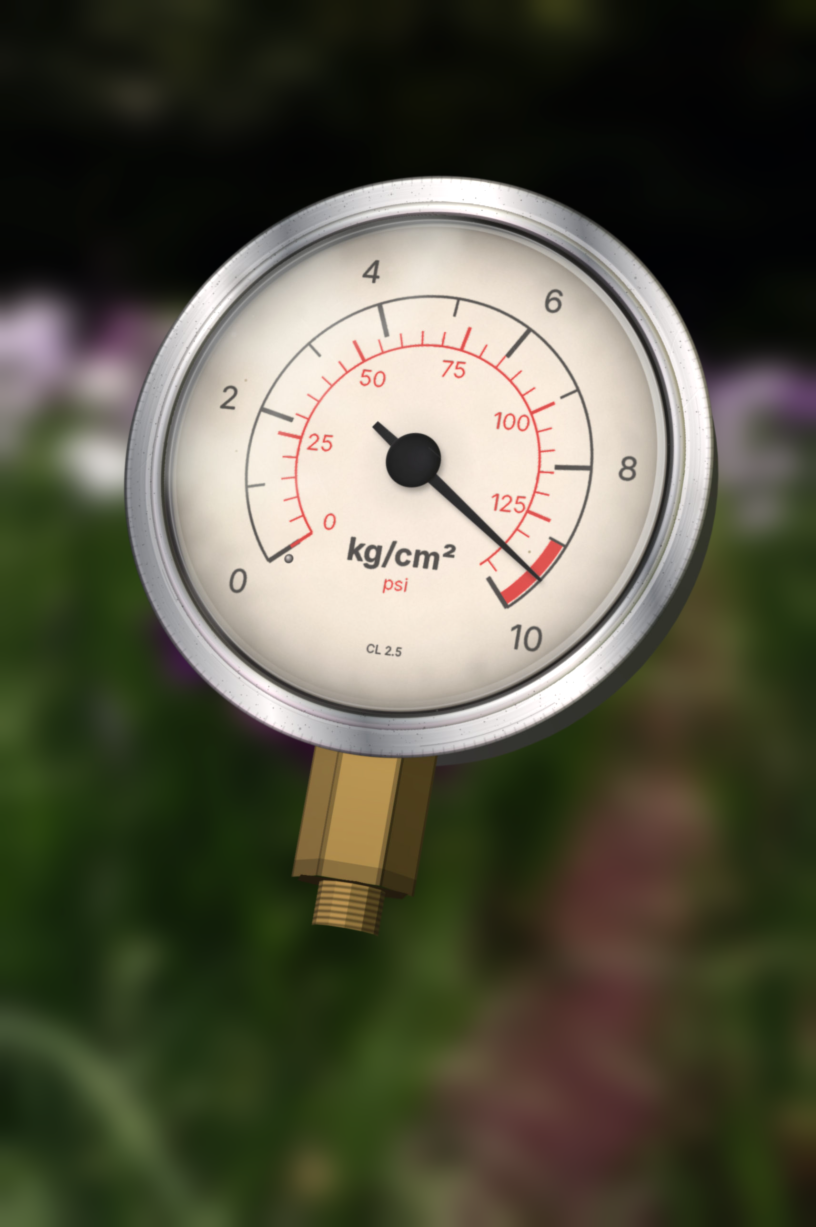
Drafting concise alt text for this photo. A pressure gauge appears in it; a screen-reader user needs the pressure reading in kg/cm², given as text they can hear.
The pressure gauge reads 9.5 kg/cm²
